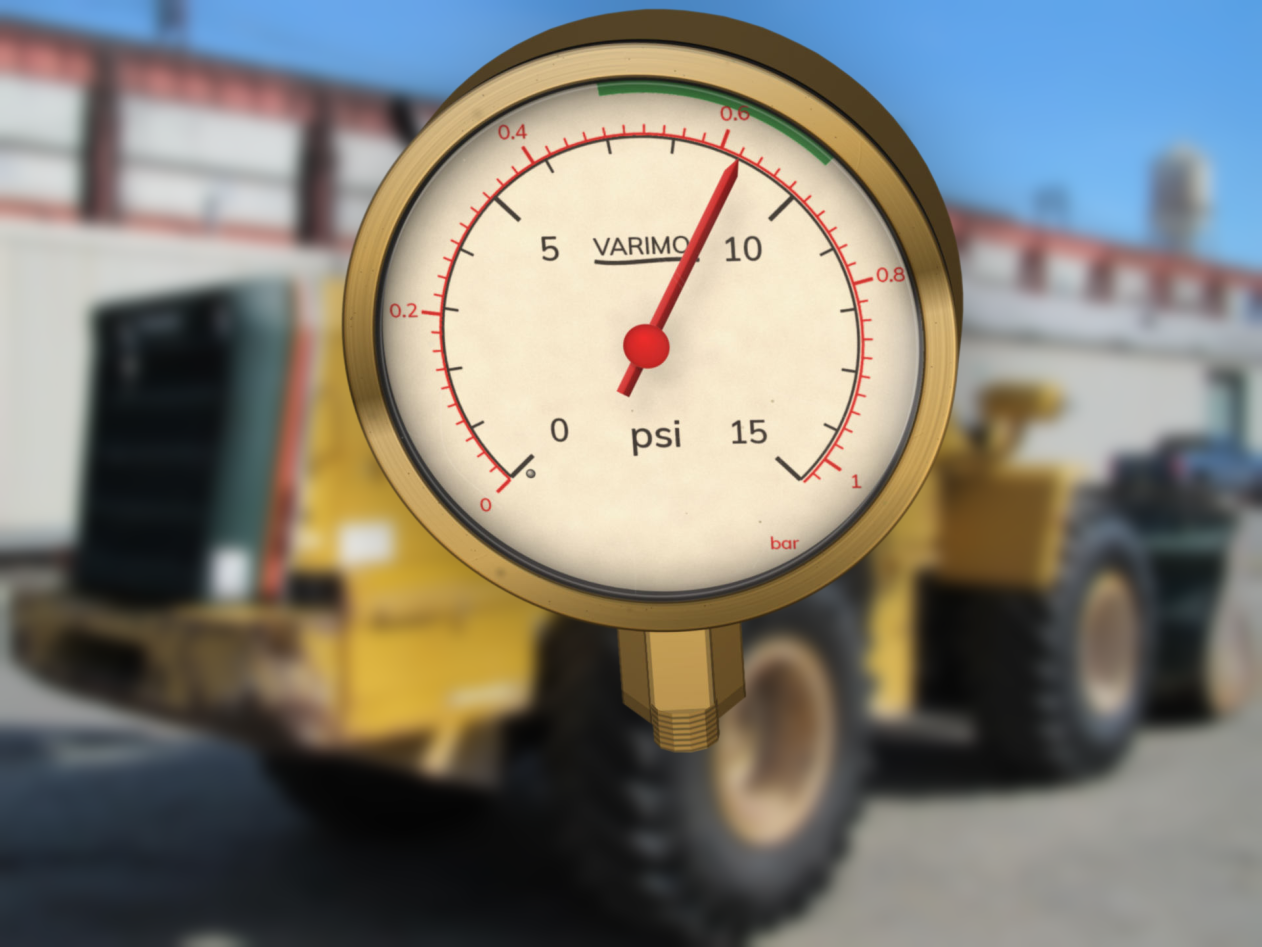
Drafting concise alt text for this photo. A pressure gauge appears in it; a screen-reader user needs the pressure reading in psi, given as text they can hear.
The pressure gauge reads 9 psi
